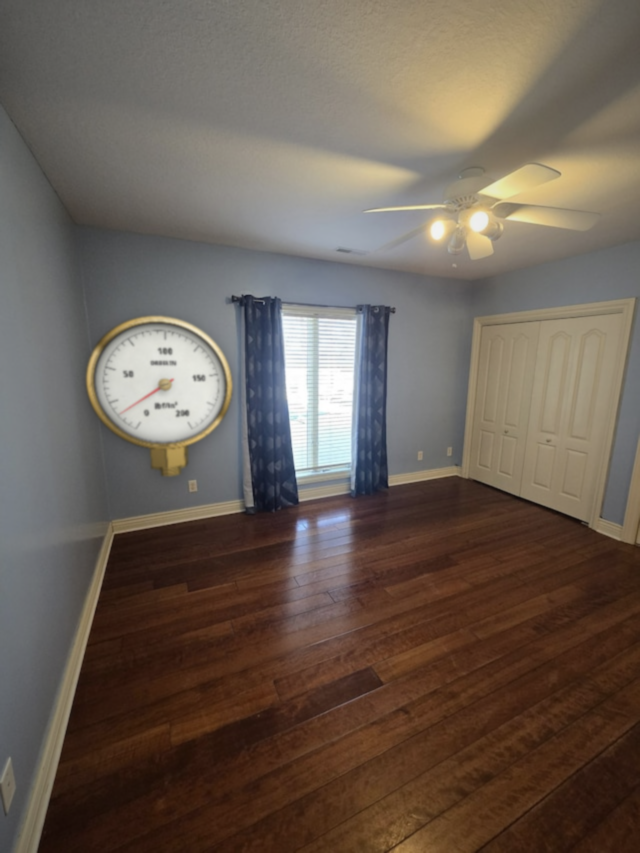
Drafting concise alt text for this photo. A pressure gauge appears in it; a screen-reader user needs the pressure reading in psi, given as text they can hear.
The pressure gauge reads 15 psi
